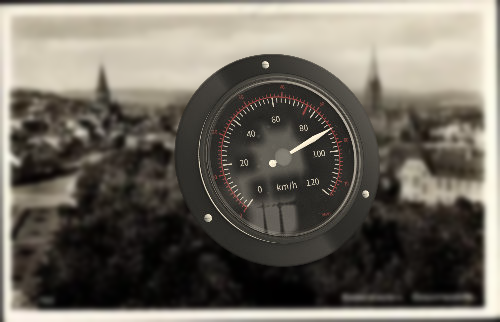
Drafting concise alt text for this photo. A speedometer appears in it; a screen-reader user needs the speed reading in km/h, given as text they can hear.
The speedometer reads 90 km/h
